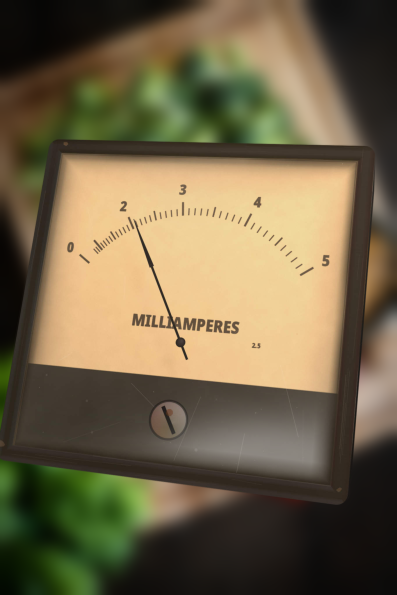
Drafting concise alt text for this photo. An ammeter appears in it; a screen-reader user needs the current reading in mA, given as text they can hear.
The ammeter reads 2.1 mA
